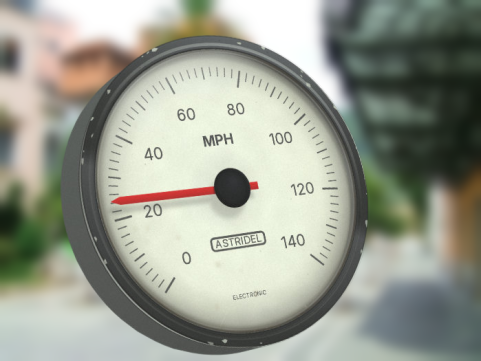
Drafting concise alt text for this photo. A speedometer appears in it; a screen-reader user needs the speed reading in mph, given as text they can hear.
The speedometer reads 24 mph
